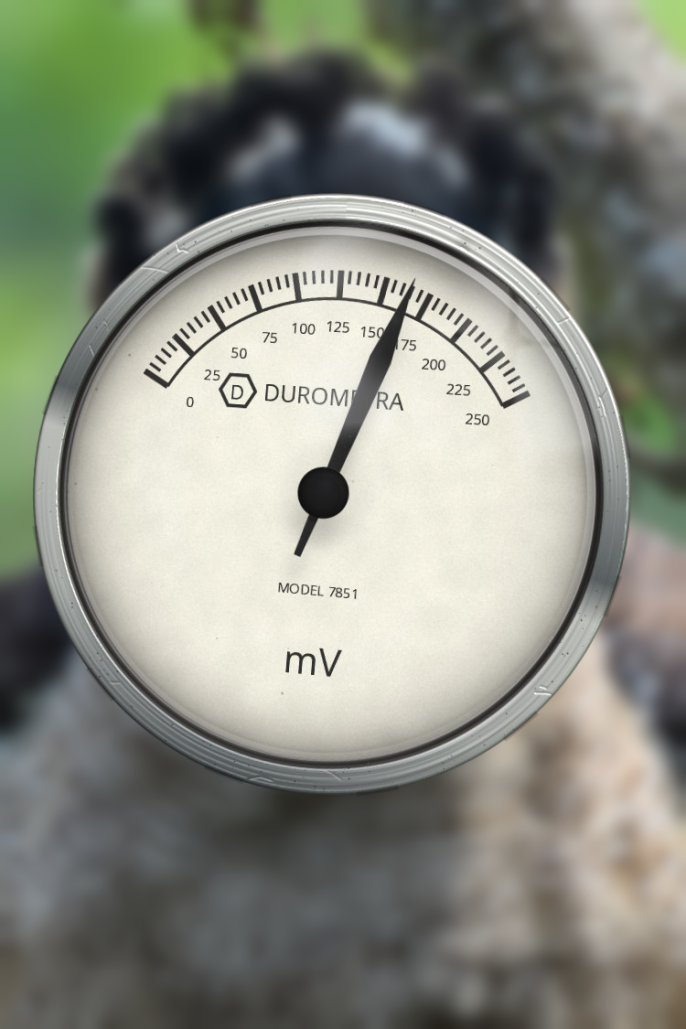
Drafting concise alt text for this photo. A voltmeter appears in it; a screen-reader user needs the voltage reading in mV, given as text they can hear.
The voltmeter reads 165 mV
